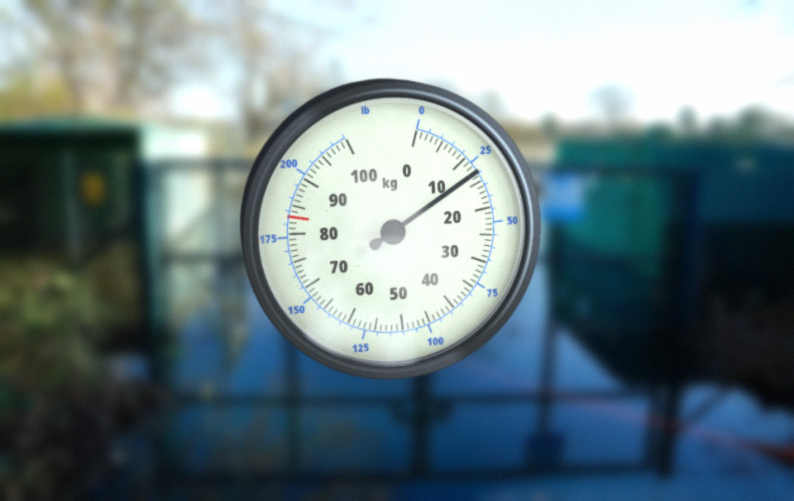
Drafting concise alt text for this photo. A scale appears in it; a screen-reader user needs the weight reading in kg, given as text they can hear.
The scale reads 13 kg
